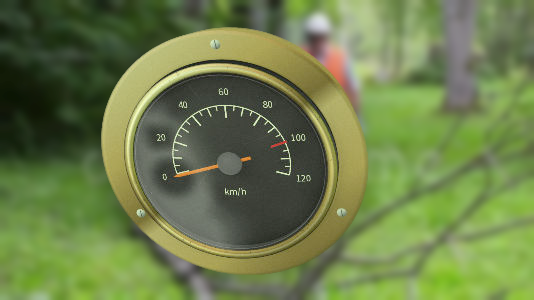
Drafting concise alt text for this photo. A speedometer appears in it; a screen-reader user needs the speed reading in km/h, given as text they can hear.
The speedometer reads 0 km/h
